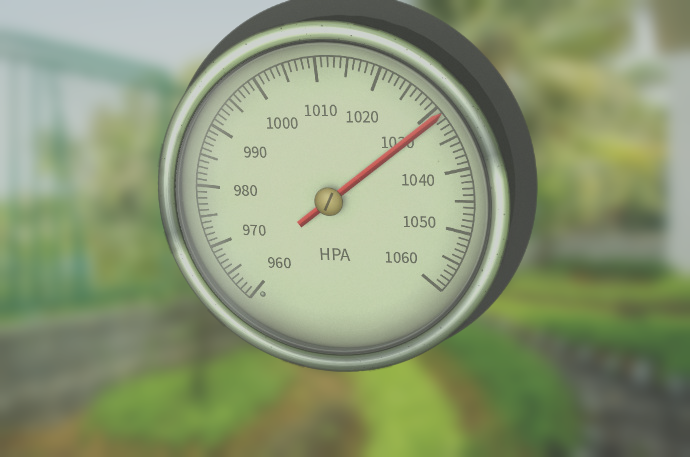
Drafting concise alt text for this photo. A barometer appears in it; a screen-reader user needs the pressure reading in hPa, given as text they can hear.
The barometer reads 1031 hPa
